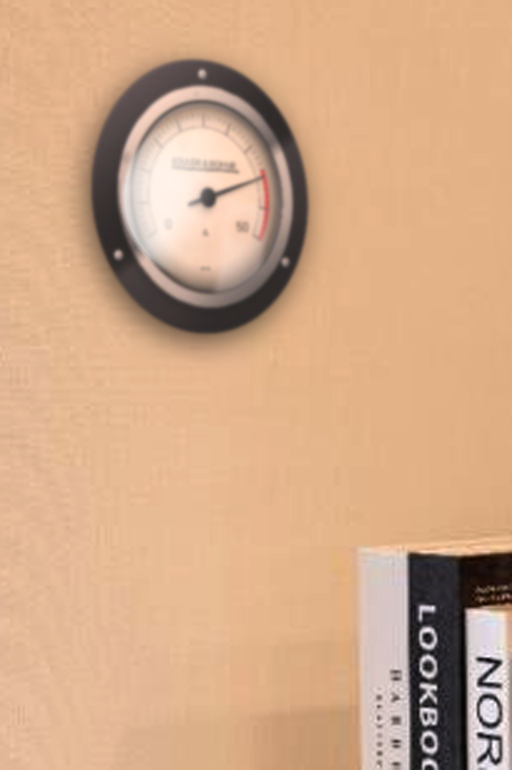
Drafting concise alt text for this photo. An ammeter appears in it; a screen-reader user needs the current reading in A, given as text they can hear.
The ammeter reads 40 A
